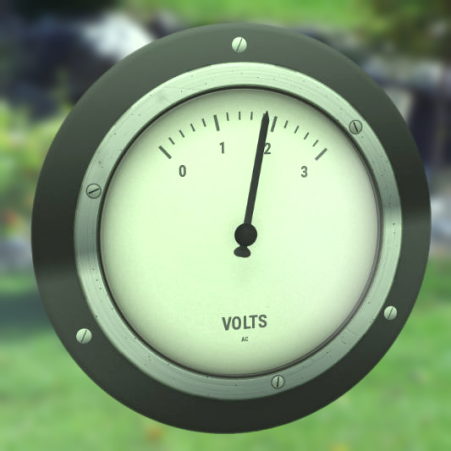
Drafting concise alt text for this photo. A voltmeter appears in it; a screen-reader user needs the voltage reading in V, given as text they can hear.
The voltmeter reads 1.8 V
